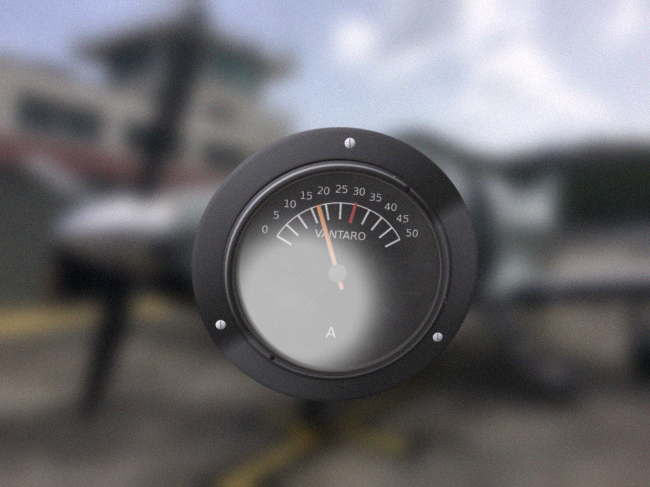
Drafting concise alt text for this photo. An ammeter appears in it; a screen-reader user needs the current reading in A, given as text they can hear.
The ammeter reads 17.5 A
